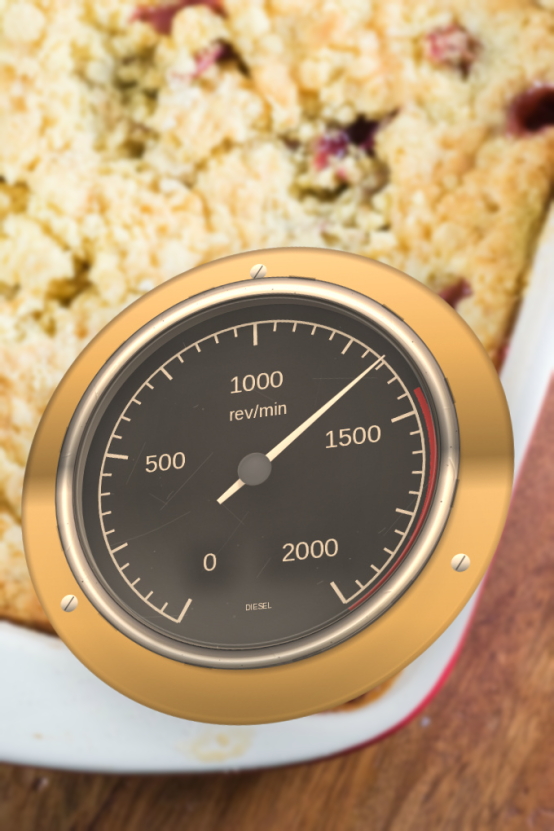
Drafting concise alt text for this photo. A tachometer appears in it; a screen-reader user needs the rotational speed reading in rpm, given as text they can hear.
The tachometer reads 1350 rpm
